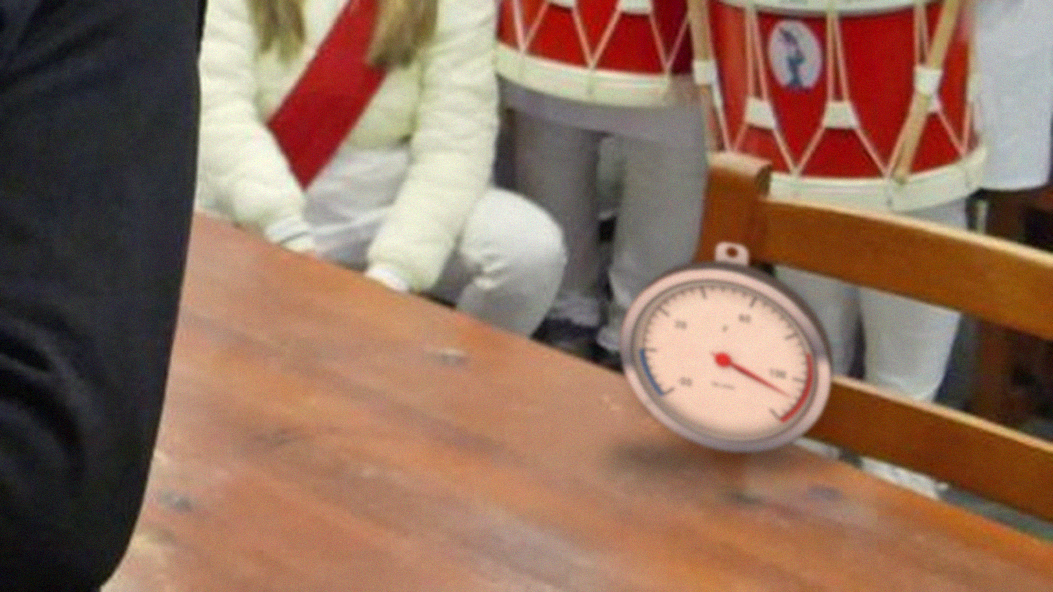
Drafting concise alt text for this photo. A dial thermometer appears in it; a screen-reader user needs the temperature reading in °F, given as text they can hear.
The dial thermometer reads 108 °F
